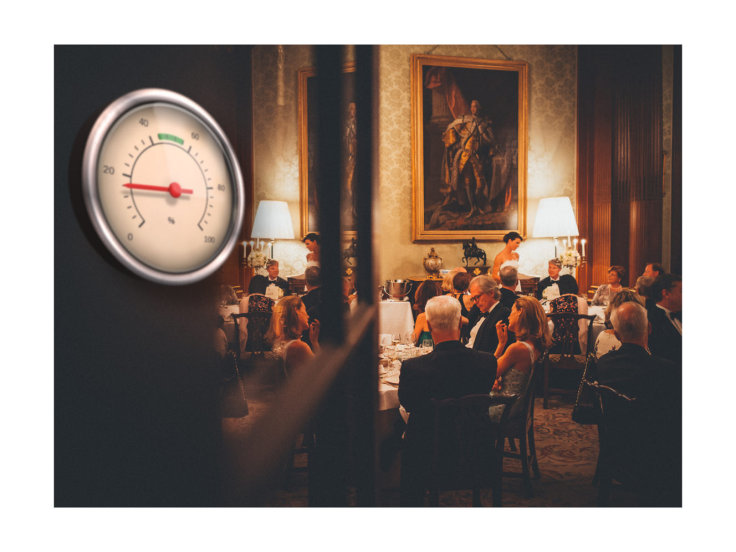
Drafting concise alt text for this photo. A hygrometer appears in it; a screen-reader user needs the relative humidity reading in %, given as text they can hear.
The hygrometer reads 16 %
